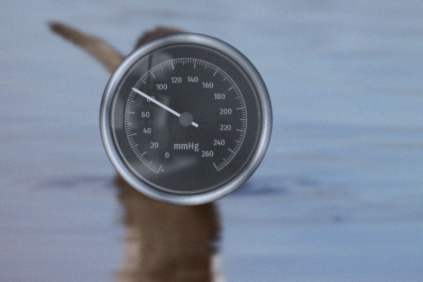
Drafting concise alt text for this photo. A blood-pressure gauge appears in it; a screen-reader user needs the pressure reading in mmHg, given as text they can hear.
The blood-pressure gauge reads 80 mmHg
